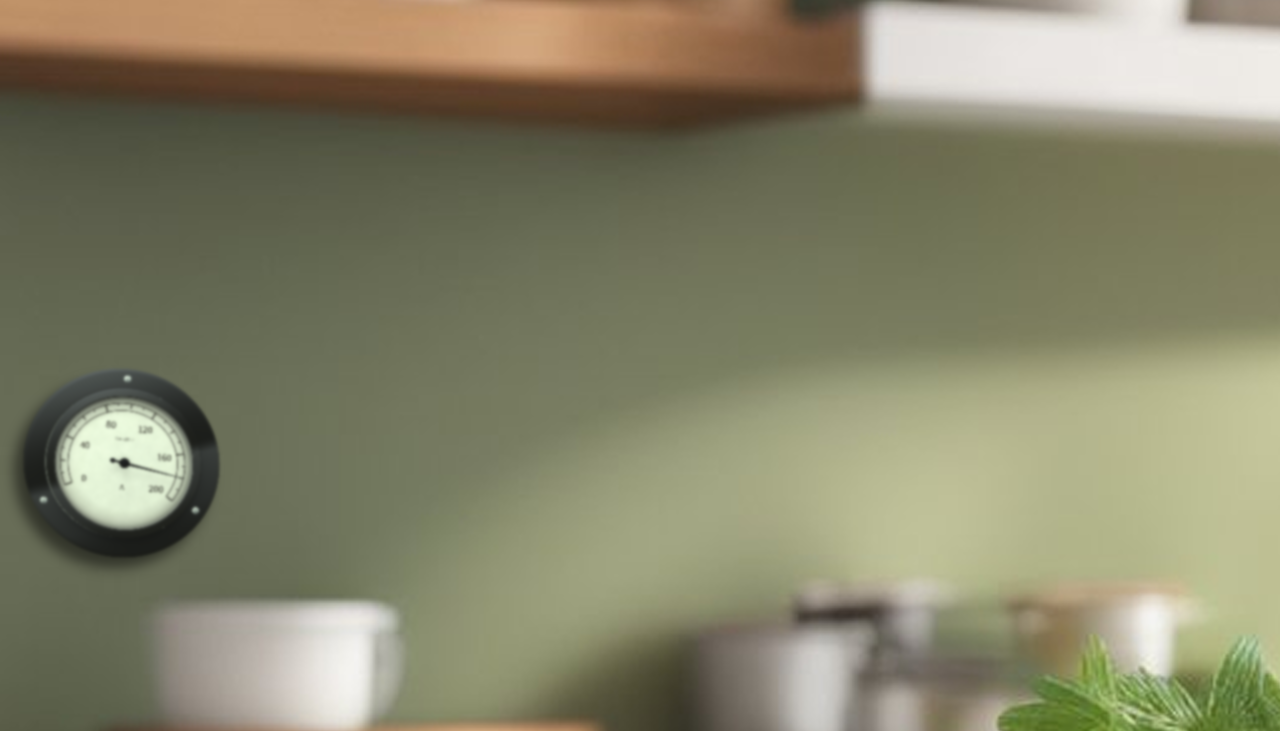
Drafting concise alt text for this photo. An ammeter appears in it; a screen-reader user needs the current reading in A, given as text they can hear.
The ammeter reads 180 A
